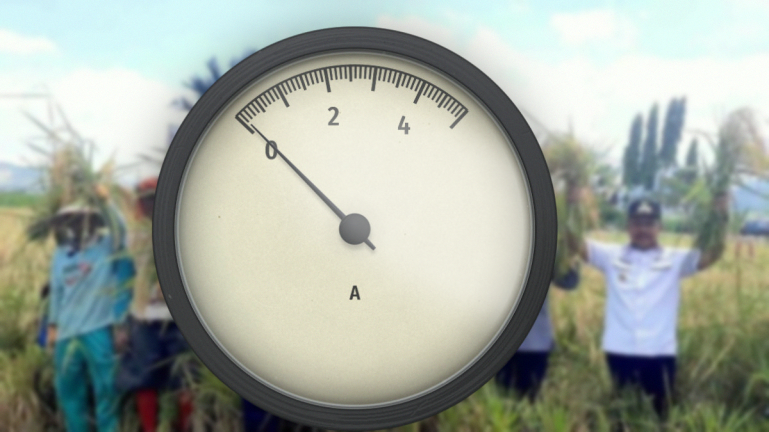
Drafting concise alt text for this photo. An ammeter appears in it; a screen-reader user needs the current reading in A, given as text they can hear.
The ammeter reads 0.1 A
